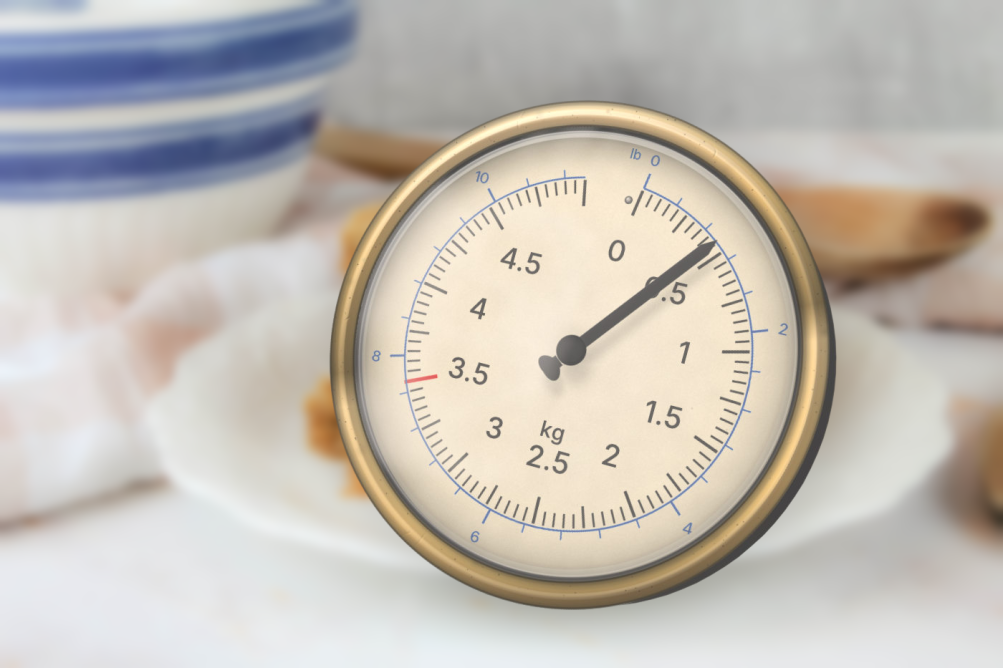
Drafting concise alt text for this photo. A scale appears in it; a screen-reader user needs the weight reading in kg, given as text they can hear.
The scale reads 0.45 kg
